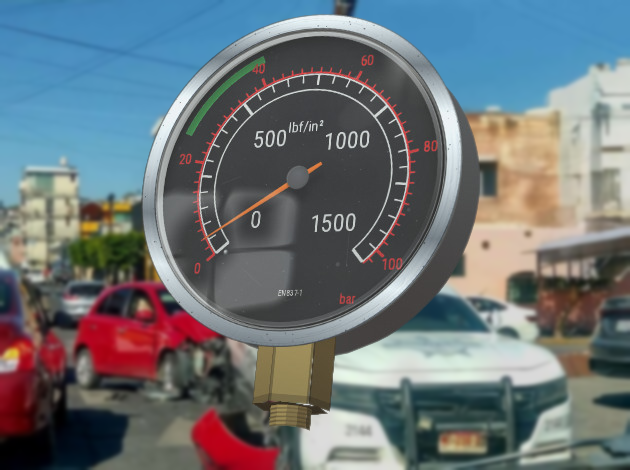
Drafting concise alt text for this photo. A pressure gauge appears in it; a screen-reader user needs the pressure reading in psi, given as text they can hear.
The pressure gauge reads 50 psi
